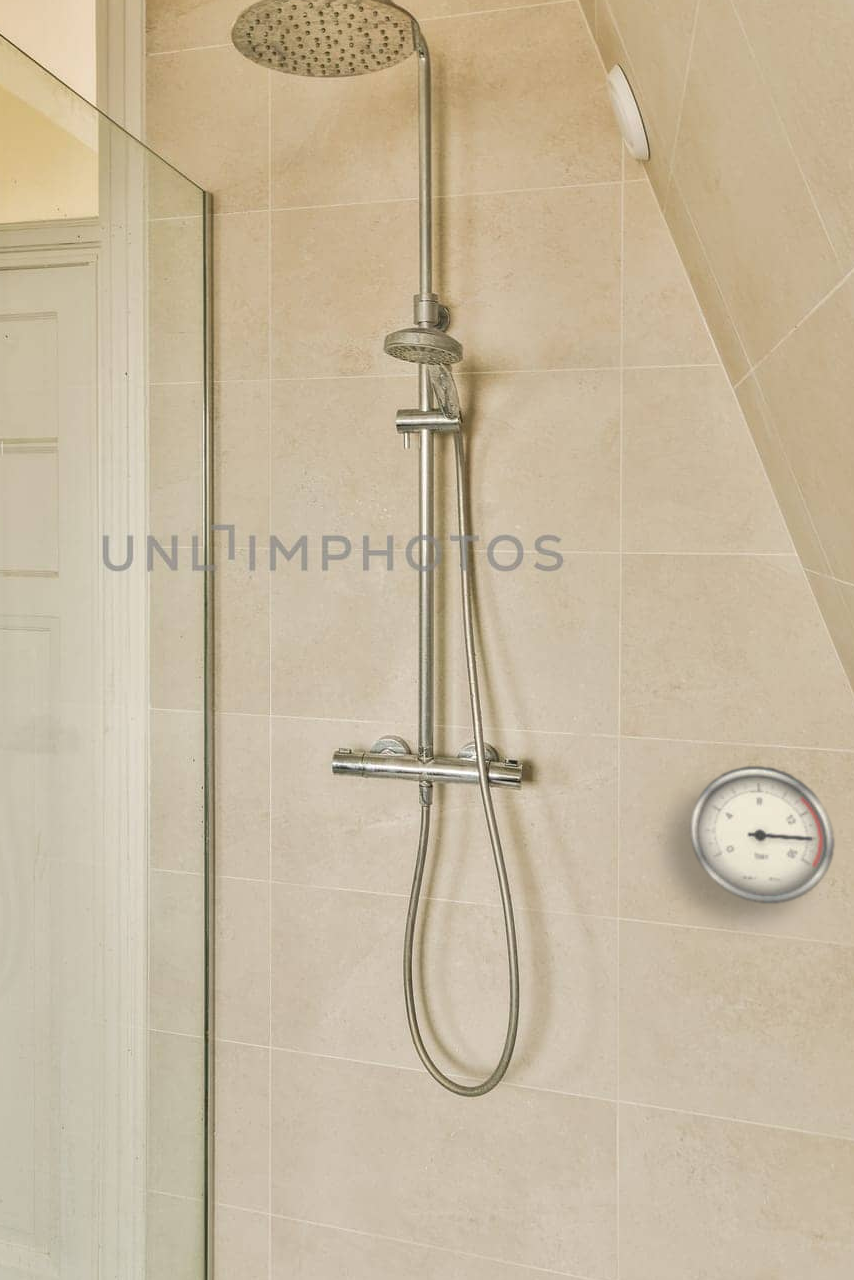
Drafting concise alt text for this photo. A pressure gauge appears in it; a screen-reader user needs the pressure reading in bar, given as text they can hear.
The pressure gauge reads 14 bar
